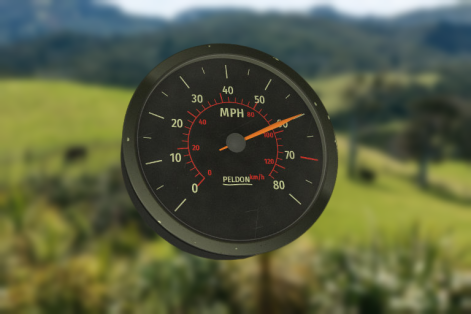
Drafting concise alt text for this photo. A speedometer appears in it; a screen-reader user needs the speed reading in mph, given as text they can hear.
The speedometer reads 60 mph
